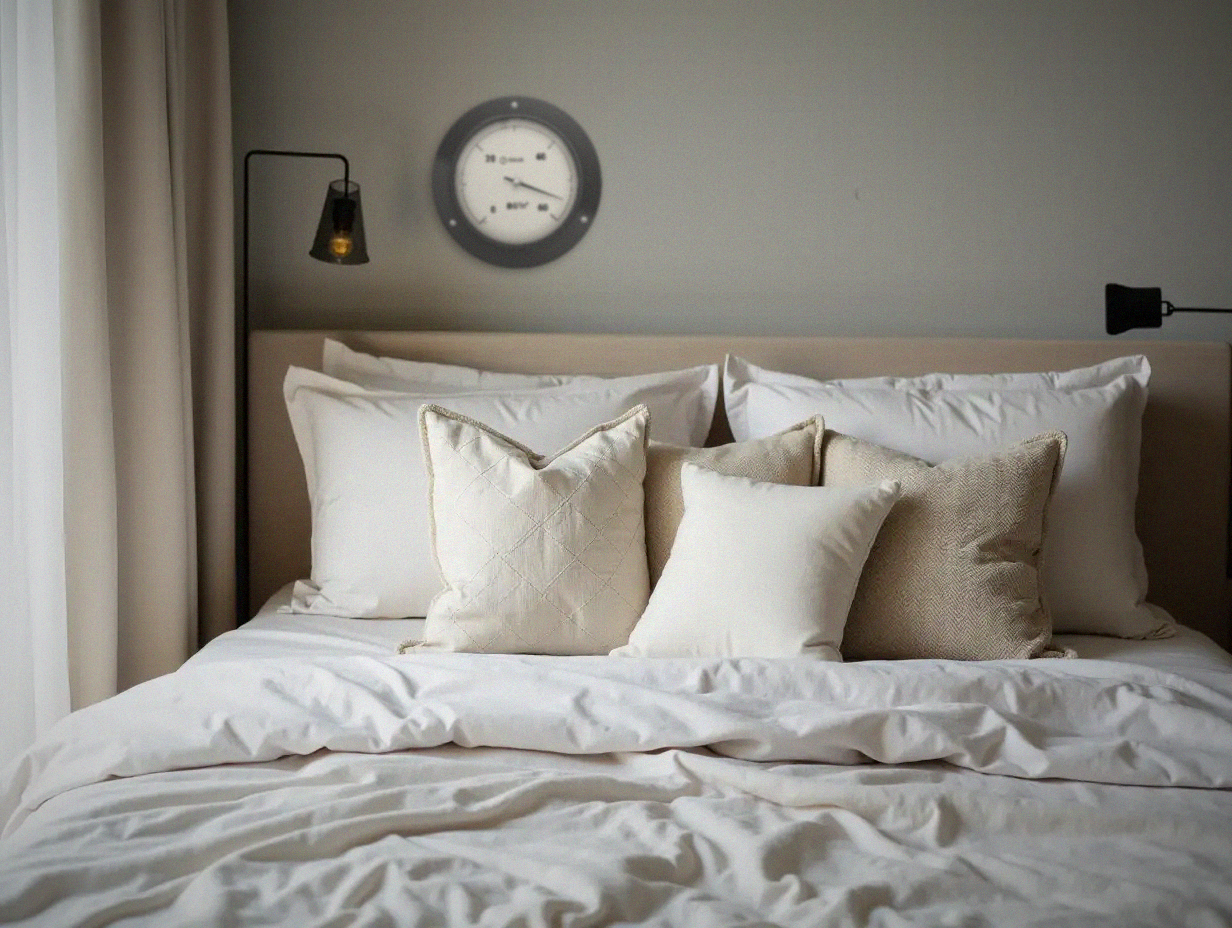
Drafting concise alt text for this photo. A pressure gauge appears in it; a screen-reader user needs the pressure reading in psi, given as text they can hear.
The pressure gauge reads 55 psi
